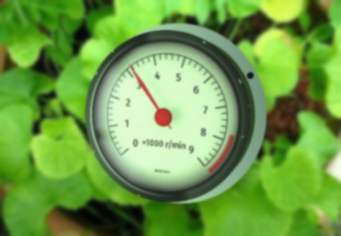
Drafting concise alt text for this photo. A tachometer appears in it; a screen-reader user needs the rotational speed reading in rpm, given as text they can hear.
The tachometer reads 3200 rpm
